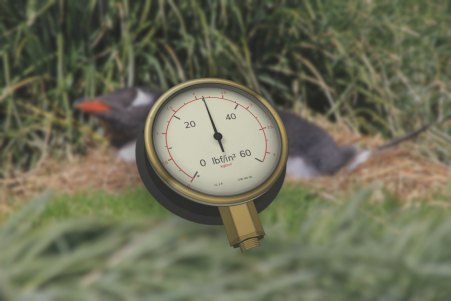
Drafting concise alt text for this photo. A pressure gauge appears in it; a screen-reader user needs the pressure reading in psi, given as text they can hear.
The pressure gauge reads 30 psi
